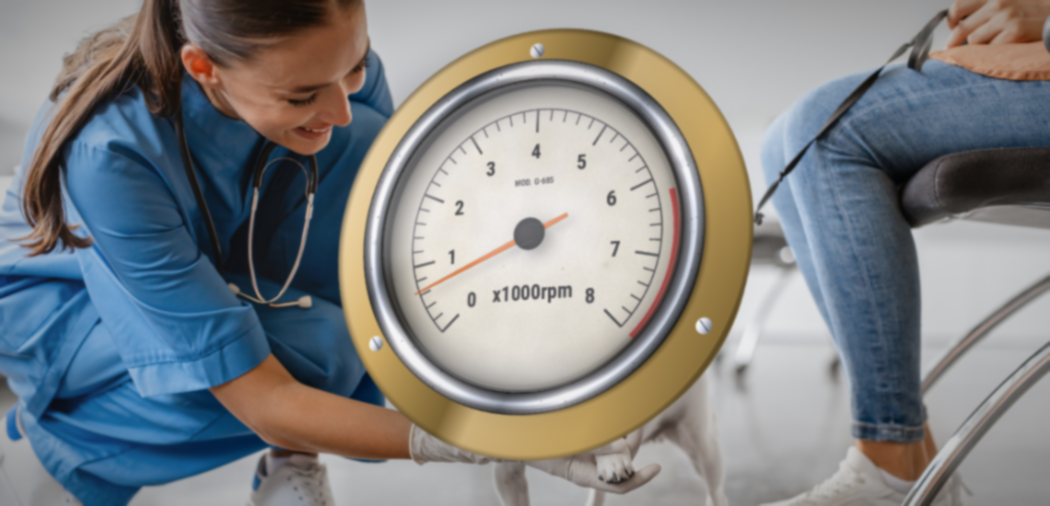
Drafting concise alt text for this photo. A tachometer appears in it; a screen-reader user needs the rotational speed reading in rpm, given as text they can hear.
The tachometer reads 600 rpm
